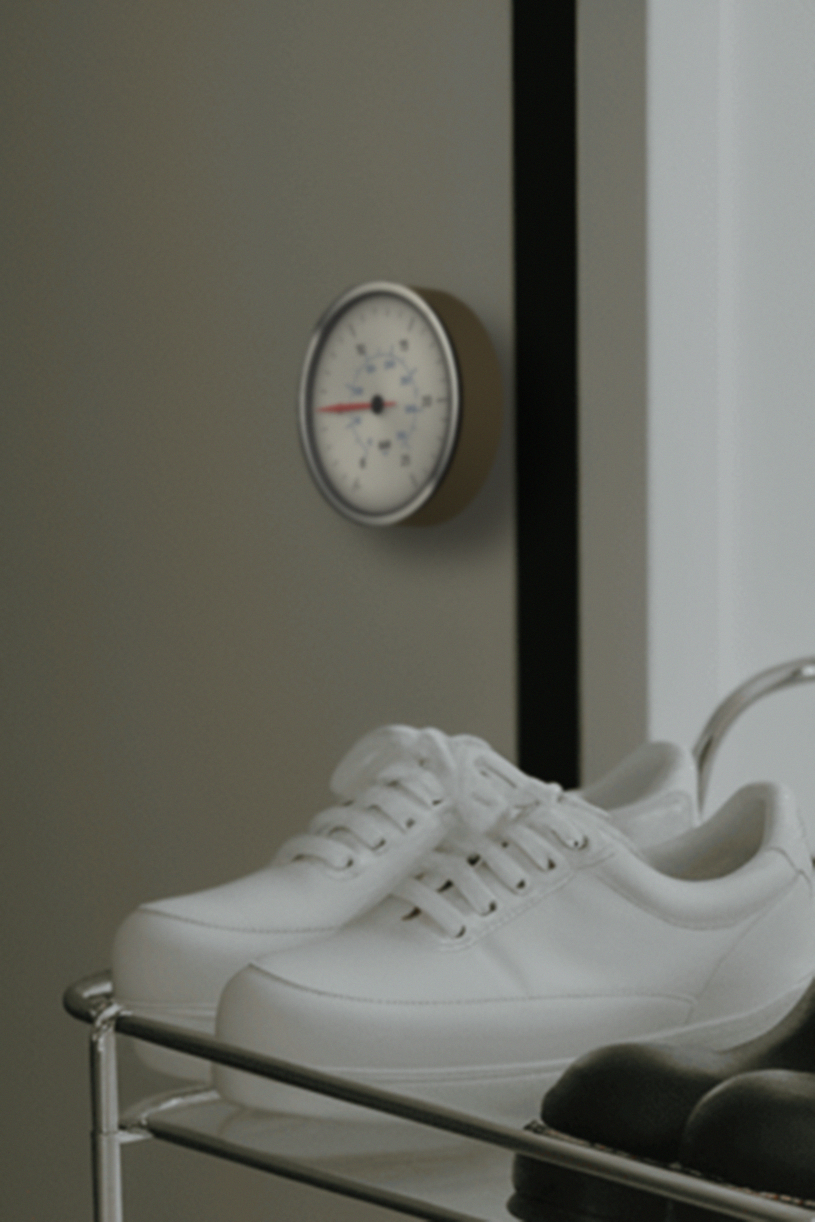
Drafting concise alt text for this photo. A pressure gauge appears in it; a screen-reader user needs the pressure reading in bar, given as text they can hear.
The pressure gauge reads 5 bar
